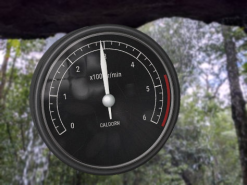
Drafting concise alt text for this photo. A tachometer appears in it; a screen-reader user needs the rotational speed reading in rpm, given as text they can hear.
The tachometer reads 2900 rpm
